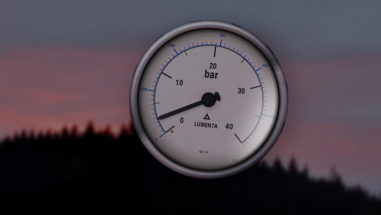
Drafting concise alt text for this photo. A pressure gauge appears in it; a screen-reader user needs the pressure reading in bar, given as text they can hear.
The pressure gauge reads 2.5 bar
